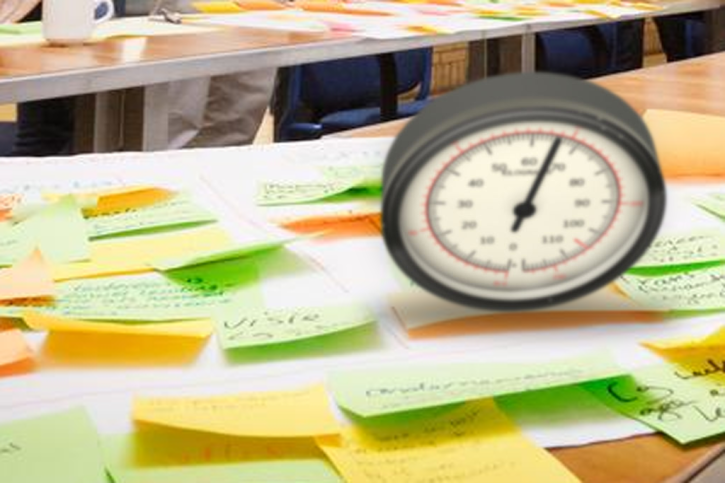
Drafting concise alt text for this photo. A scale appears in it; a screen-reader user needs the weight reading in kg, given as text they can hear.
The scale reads 65 kg
